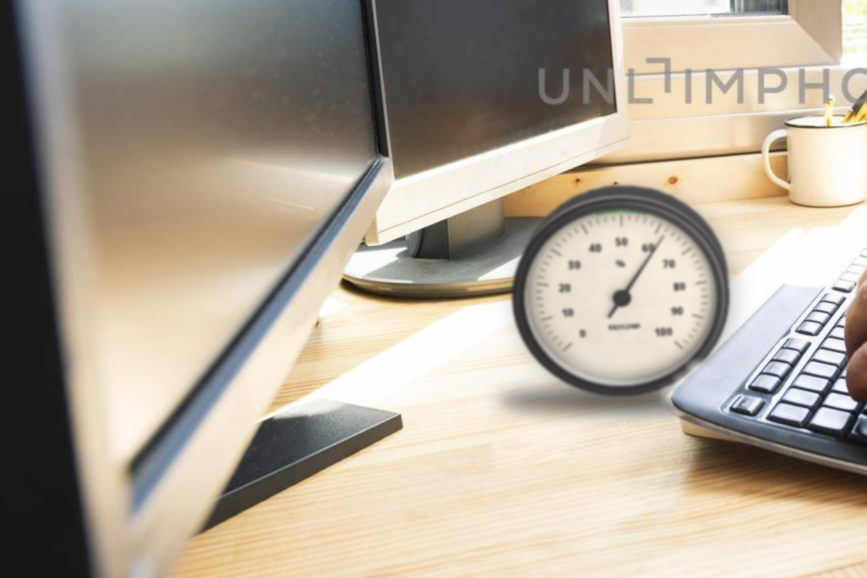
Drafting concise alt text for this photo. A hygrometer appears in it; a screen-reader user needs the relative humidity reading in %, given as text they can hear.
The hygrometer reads 62 %
